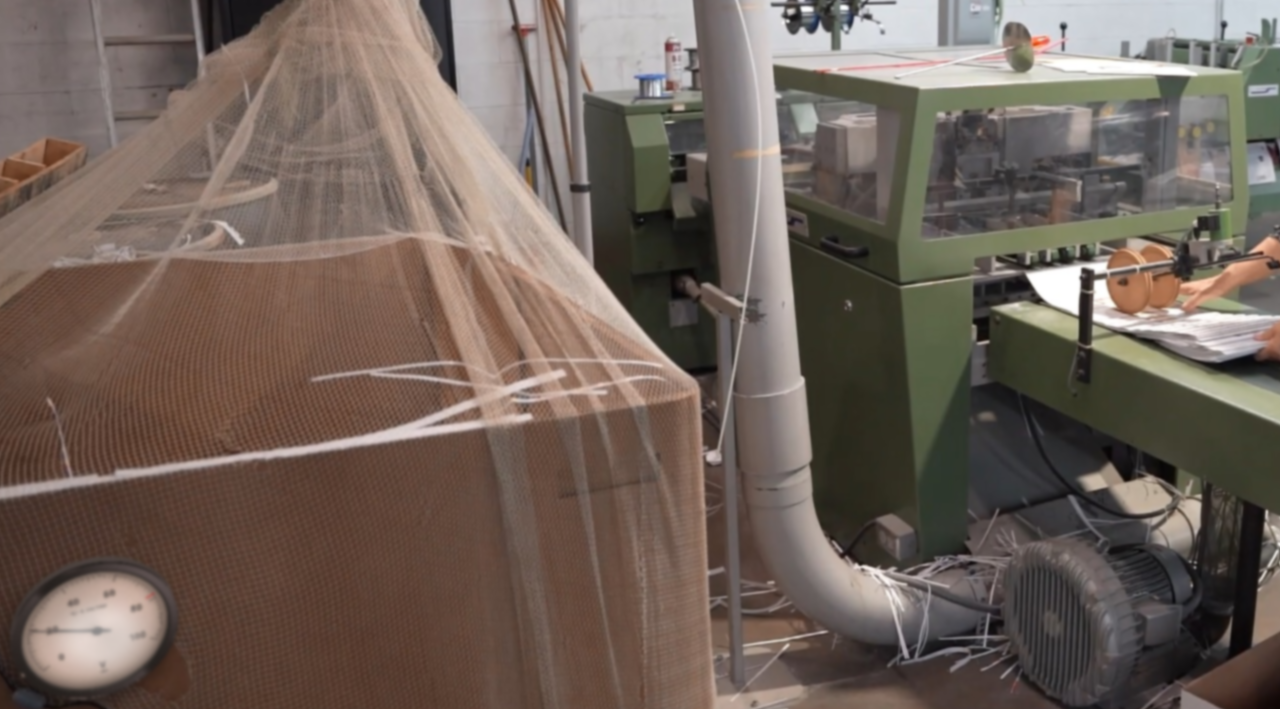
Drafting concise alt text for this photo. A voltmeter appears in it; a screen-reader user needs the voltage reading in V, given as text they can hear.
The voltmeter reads 20 V
